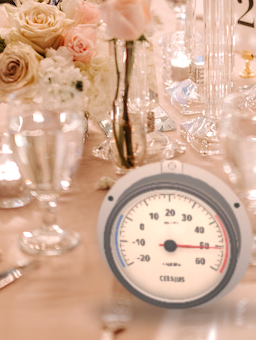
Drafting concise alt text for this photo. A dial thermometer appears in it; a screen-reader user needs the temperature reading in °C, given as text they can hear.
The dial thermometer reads 50 °C
